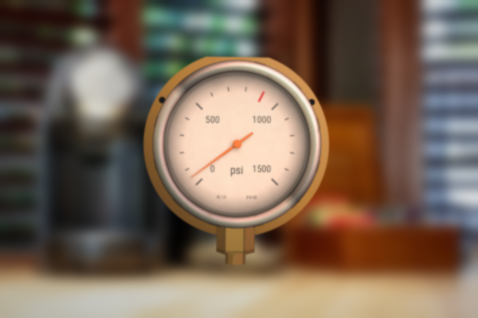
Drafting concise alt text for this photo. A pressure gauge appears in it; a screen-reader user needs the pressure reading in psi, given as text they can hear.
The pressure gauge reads 50 psi
